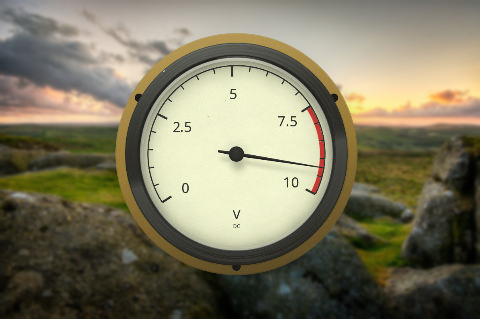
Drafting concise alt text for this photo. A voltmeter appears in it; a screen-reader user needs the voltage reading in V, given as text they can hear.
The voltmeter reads 9.25 V
